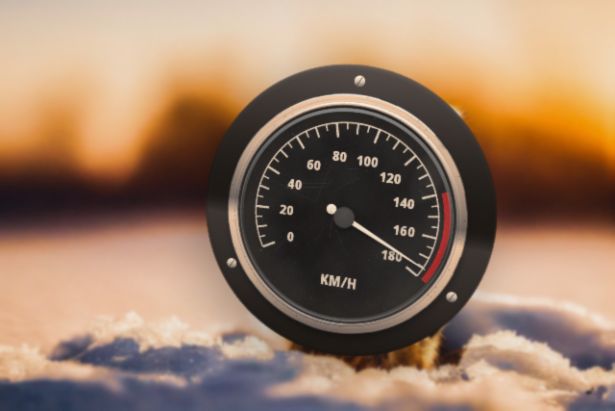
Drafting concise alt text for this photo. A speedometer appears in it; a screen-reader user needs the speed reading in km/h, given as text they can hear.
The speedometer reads 175 km/h
